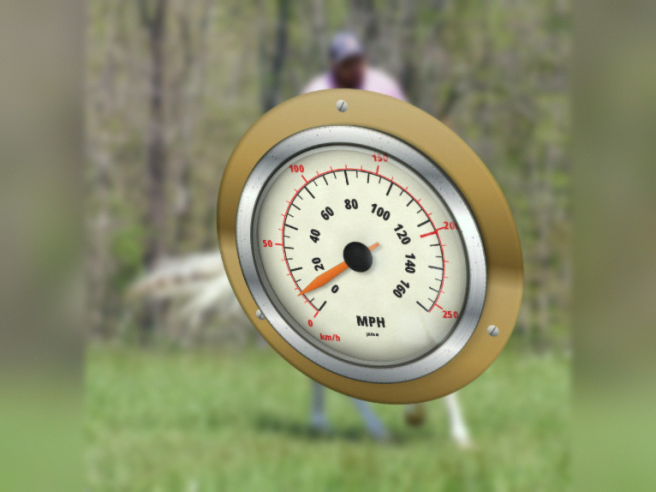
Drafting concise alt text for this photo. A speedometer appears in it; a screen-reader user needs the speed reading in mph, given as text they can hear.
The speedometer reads 10 mph
